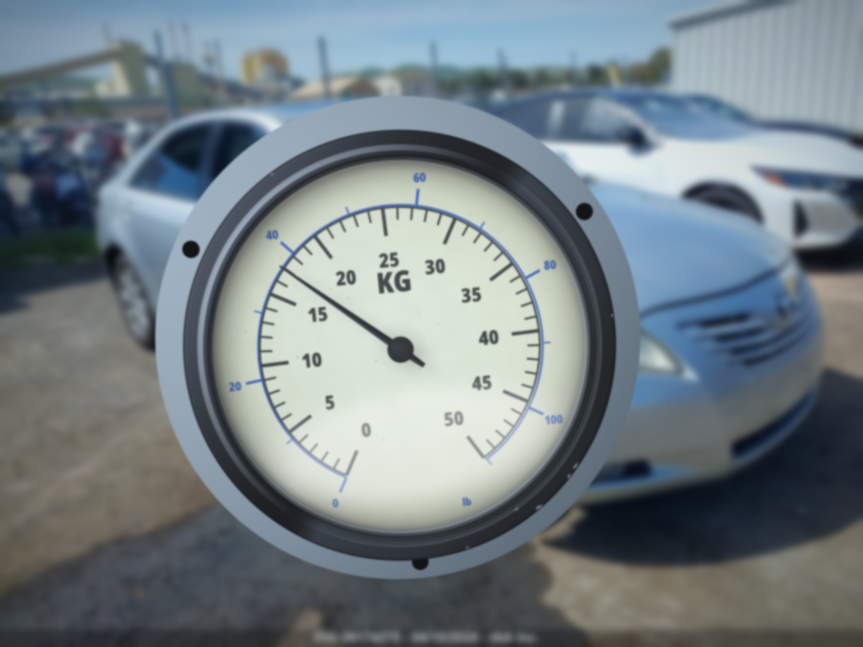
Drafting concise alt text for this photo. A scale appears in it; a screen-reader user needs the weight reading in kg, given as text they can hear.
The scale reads 17 kg
